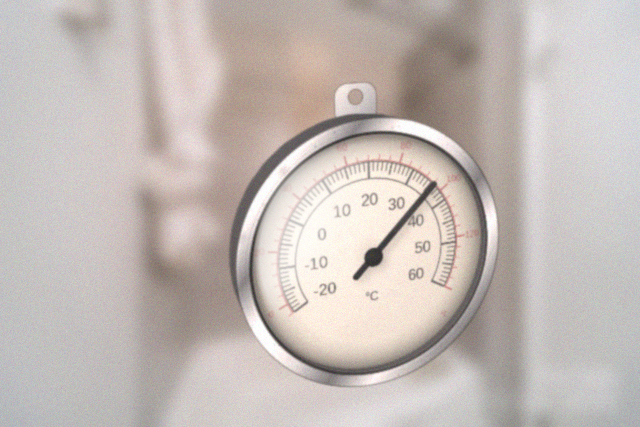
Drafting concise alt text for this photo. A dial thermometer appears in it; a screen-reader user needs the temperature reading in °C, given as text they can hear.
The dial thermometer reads 35 °C
